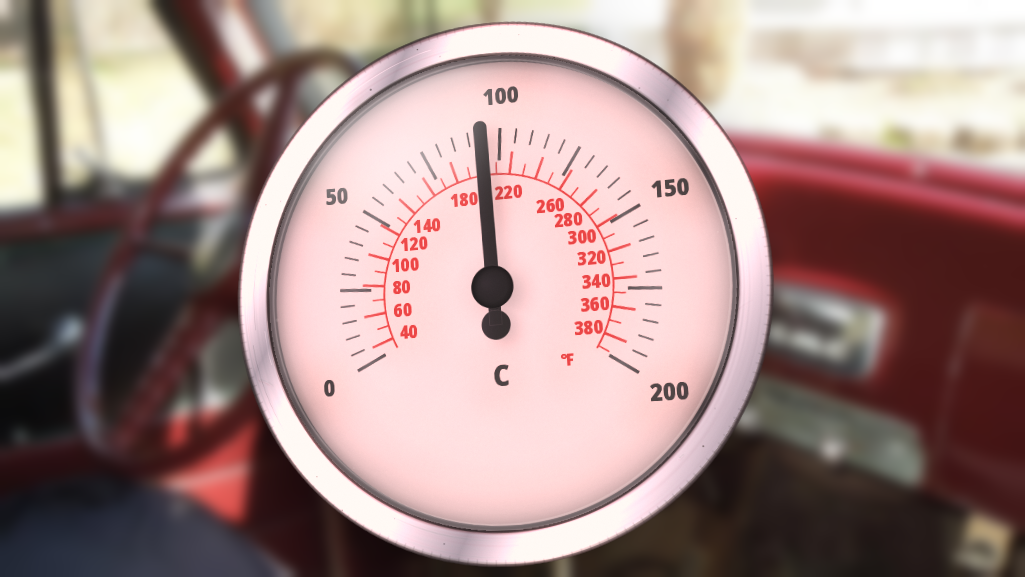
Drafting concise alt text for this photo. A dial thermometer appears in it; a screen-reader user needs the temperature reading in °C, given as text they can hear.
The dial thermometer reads 95 °C
